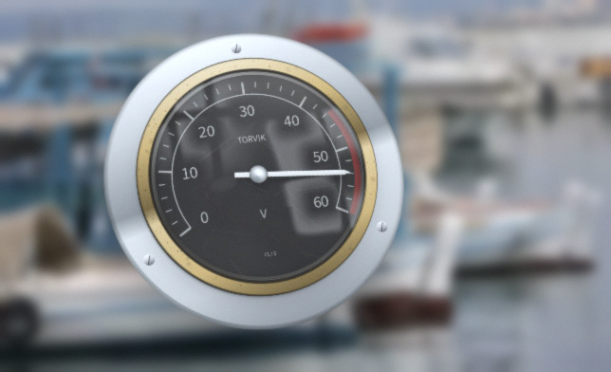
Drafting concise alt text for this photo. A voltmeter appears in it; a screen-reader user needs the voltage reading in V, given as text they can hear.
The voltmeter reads 54 V
